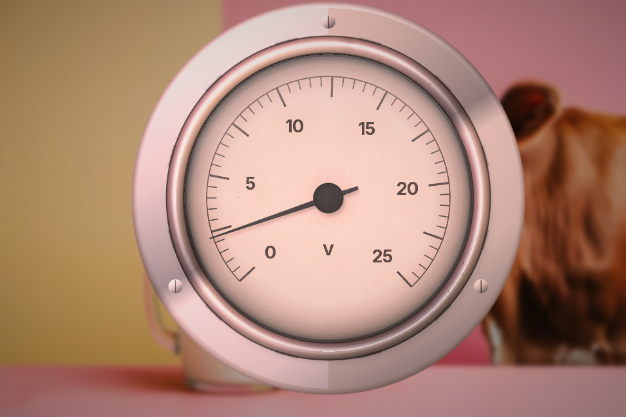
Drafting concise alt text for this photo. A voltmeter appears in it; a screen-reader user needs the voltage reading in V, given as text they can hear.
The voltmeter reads 2.25 V
